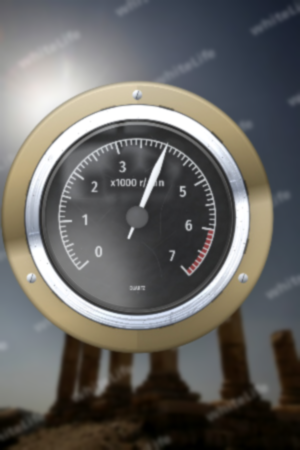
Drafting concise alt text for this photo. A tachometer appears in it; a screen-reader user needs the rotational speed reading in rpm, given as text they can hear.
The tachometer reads 4000 rpm
